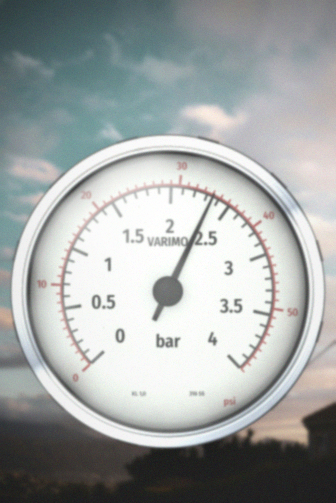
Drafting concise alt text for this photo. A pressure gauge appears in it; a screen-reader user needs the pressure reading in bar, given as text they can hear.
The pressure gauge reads 2.35 bar
